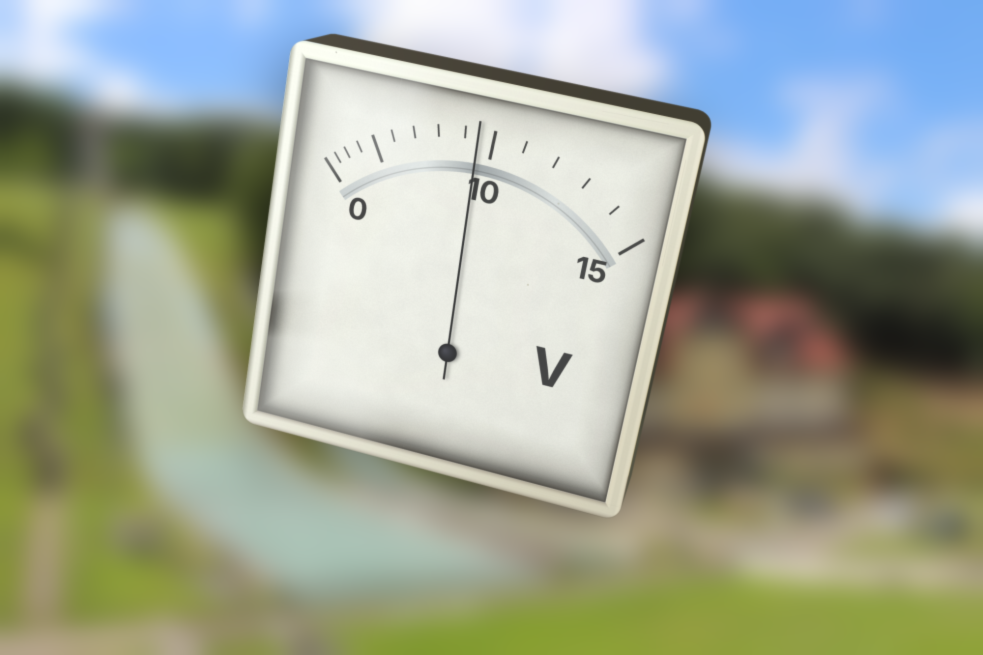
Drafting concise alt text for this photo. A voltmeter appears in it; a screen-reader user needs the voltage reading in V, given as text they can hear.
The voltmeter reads 9.5 V
